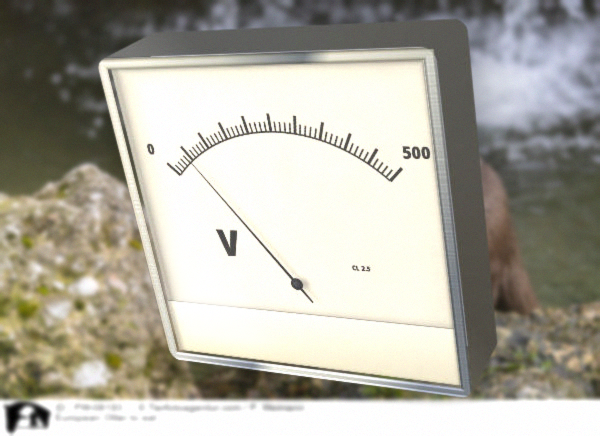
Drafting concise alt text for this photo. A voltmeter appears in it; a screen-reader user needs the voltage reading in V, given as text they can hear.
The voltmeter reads 50 V
